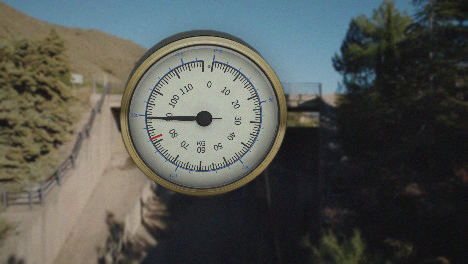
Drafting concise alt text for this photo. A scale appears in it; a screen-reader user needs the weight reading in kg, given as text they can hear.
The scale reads 90 kg
